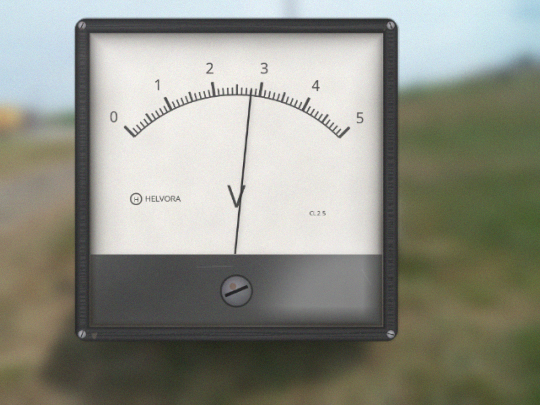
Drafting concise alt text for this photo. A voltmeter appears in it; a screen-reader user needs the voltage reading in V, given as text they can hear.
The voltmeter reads 2.8 V
